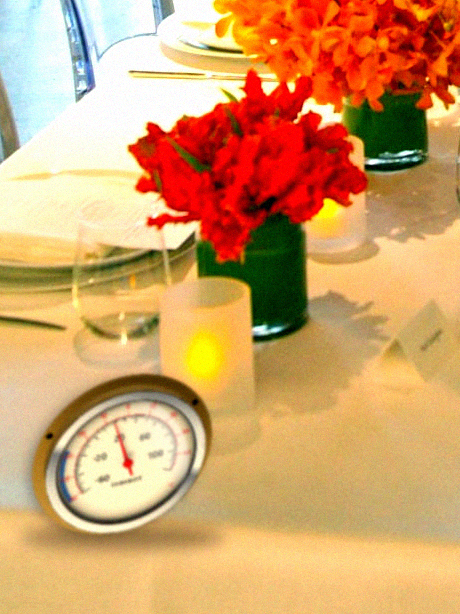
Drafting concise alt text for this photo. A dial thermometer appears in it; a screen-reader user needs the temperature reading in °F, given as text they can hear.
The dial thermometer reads 20 °F
